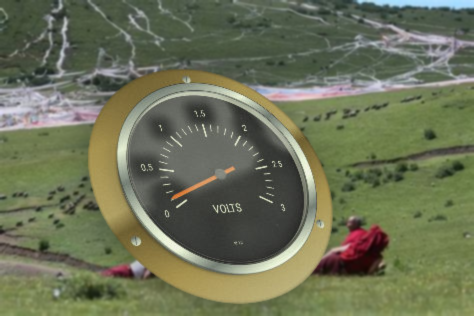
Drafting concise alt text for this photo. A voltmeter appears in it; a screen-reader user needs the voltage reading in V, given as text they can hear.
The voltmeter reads 0.1 V
